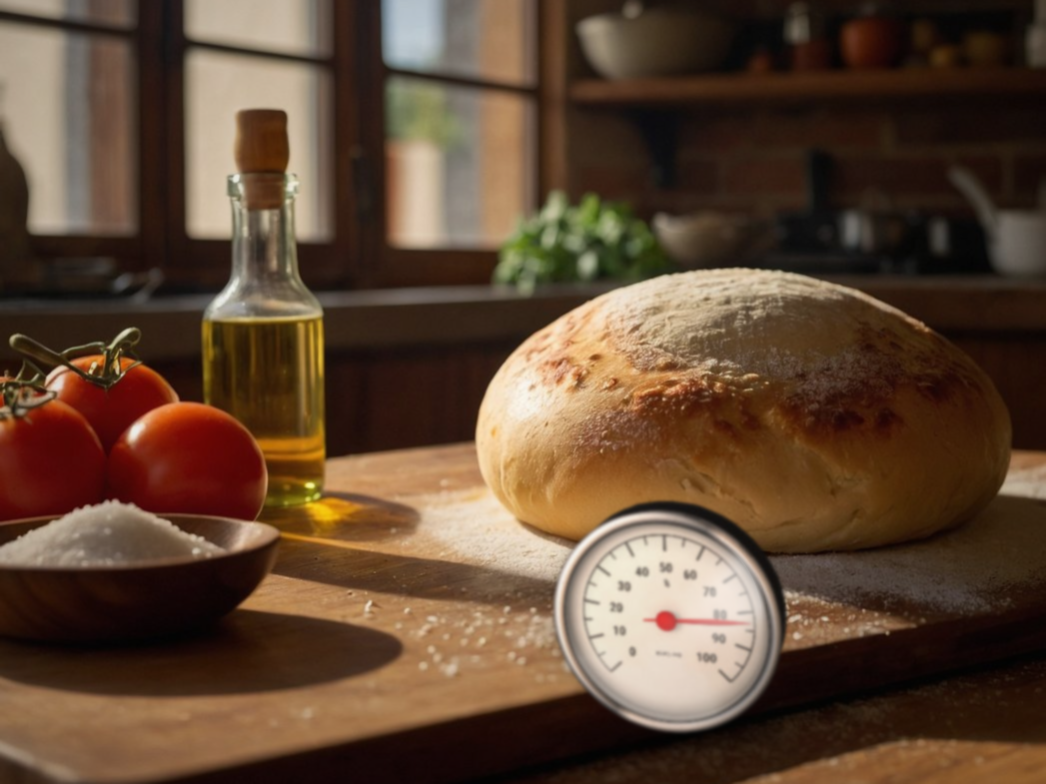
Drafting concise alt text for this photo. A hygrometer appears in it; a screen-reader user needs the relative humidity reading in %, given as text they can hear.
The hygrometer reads 82.5 %
